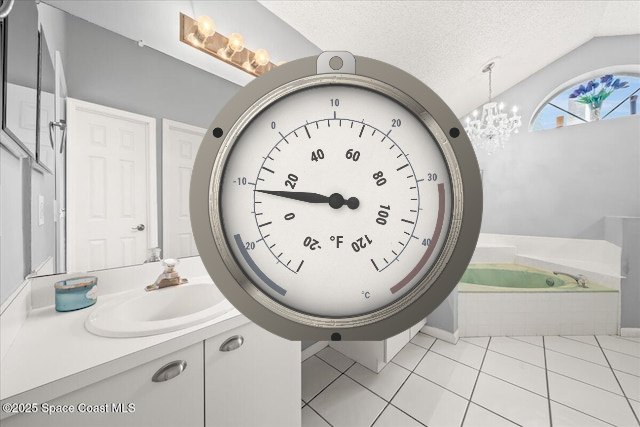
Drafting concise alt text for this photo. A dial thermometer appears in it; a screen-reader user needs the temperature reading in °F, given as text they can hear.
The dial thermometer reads 12 °F
